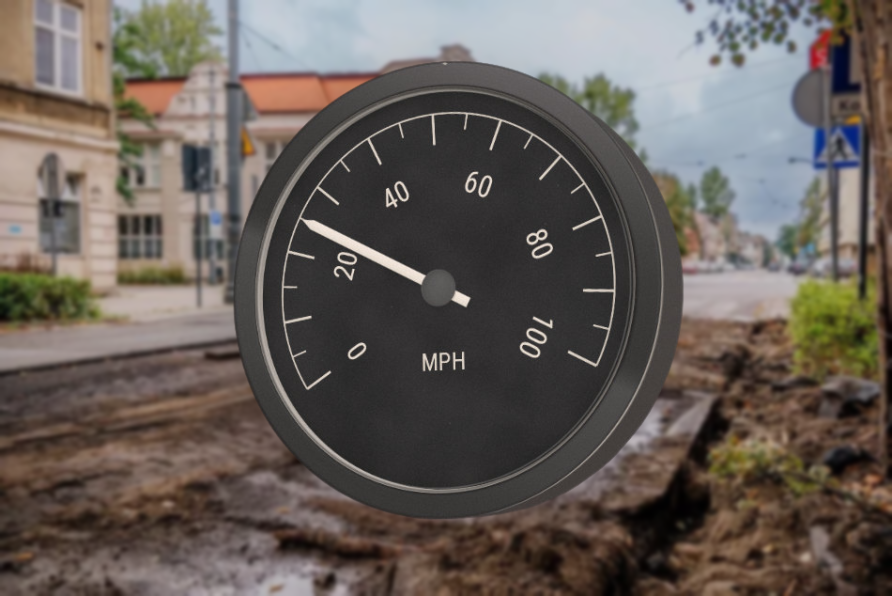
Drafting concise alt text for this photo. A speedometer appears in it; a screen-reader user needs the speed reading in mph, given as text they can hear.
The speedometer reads 25 mph
